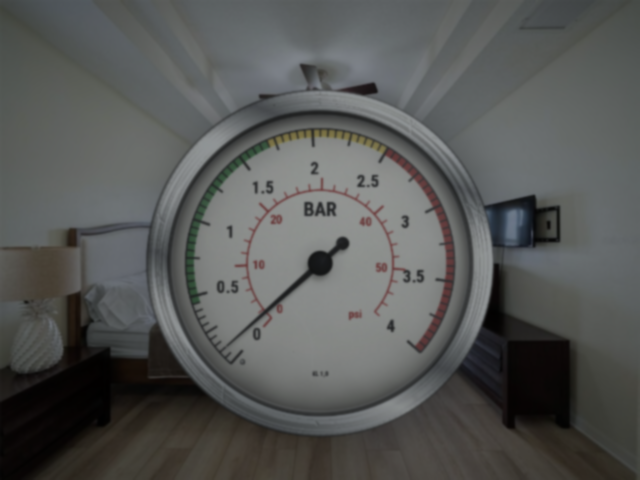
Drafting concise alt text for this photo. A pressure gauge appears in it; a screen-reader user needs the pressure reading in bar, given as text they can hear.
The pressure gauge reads 0.1 bar
